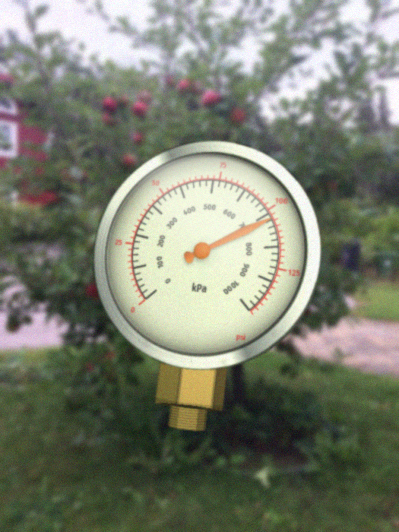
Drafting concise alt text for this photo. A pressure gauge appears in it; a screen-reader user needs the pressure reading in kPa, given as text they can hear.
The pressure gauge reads 720 kPa
